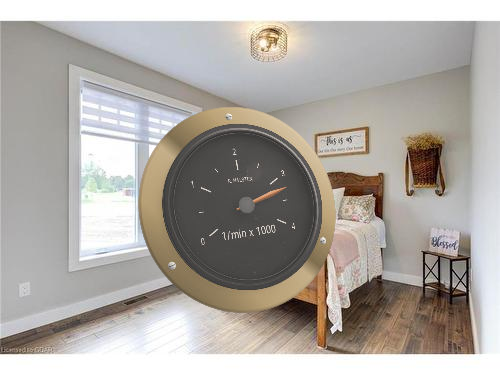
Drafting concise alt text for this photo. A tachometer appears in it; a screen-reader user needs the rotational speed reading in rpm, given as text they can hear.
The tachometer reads 3250 rpm
